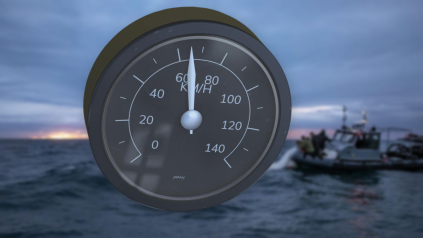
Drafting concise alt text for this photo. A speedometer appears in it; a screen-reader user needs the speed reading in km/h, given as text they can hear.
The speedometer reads 65 km/h
